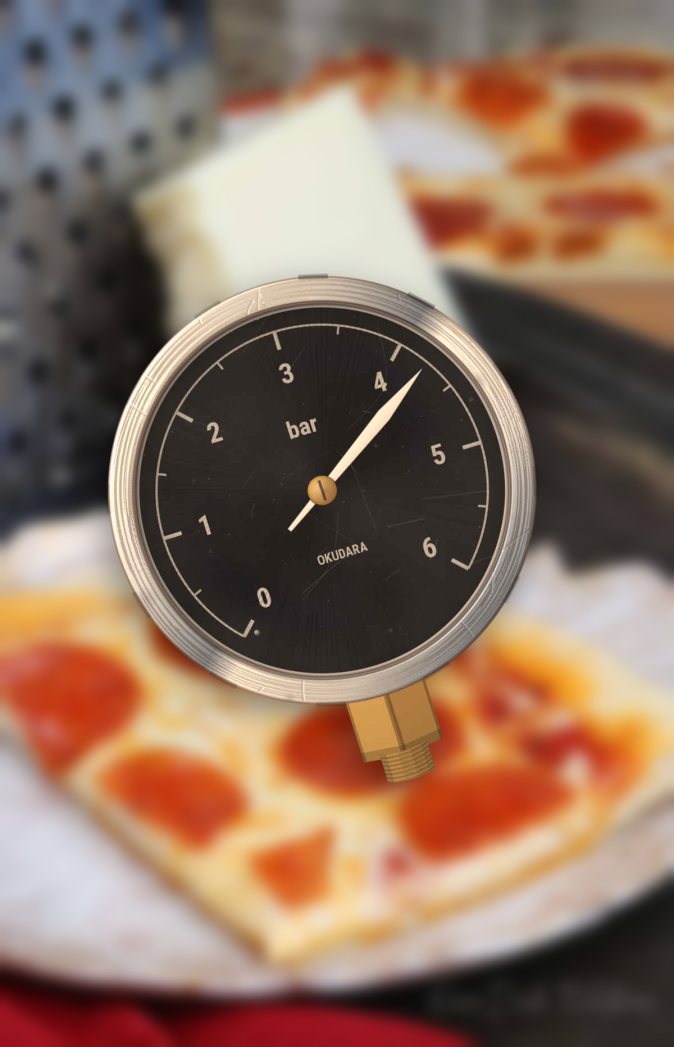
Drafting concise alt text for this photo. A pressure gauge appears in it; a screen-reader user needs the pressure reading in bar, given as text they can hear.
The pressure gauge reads 4.25 bar
